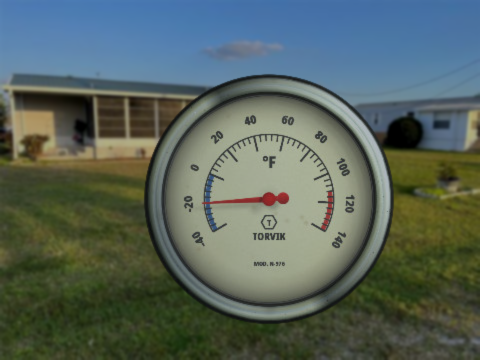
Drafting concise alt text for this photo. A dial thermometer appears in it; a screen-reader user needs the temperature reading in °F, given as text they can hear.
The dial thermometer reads -20 °F
